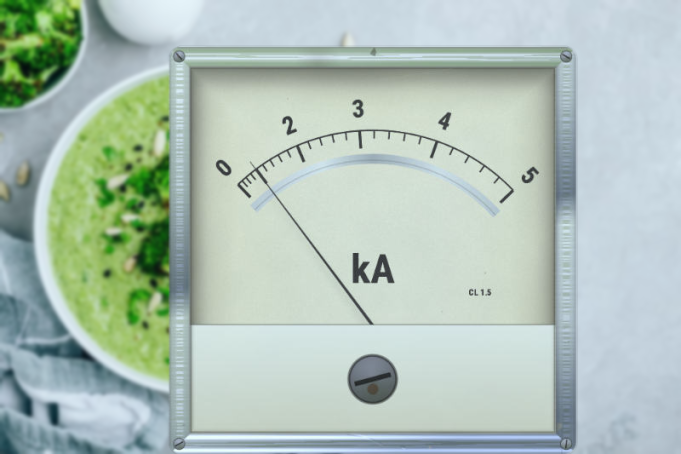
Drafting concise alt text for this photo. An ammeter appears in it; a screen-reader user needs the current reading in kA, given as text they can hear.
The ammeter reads 1 kA
